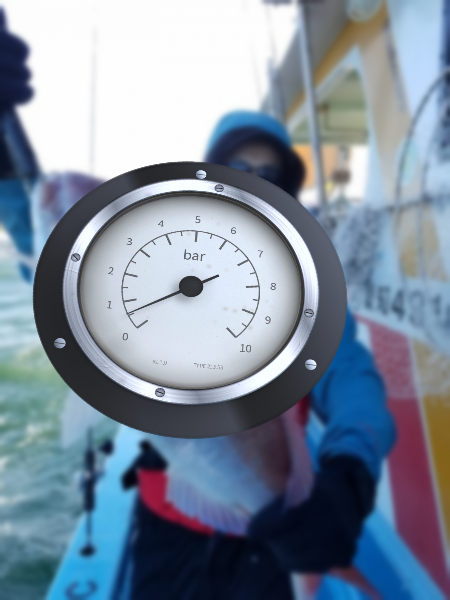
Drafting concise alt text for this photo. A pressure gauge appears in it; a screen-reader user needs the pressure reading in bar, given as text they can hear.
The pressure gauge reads 0.5 bar
